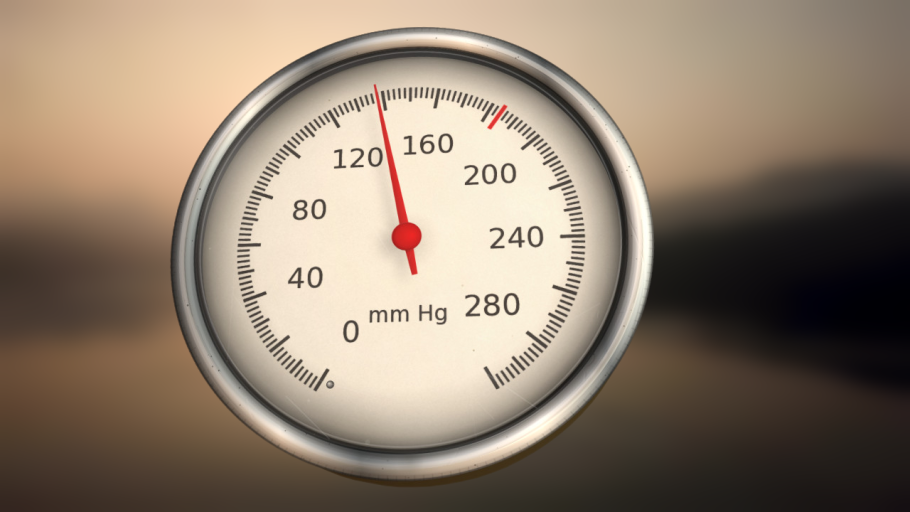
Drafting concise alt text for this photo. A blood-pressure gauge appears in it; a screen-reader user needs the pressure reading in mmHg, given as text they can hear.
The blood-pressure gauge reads 138 mmHg
